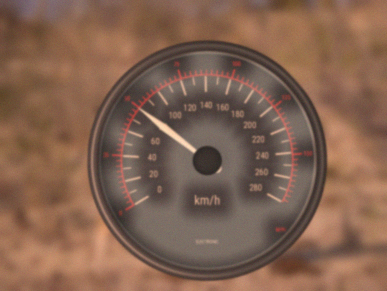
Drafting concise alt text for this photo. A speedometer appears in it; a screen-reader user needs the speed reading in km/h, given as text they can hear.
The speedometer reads 80 km/h
